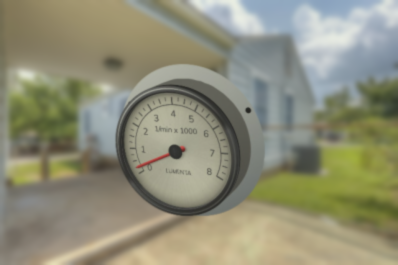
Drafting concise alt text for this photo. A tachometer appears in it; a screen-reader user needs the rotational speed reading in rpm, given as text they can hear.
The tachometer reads 250 rpm
